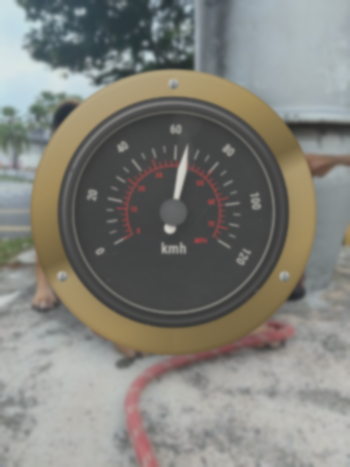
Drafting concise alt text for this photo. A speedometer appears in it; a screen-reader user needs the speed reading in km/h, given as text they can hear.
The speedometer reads 65 km/h
